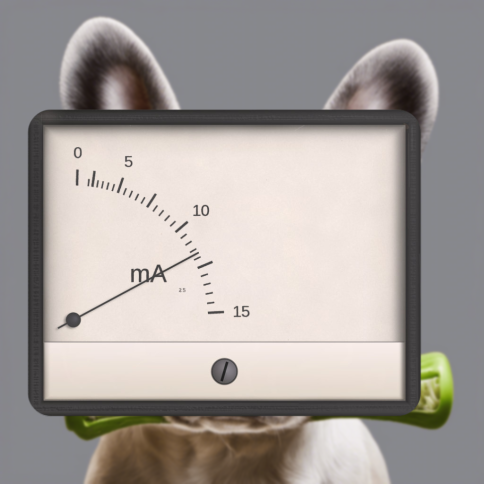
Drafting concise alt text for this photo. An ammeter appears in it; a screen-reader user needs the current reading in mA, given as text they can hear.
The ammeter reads 11.75 mA
